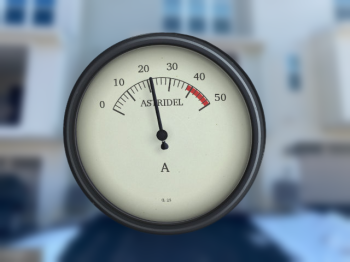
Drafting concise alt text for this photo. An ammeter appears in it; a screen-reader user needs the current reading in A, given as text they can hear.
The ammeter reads 22 A
